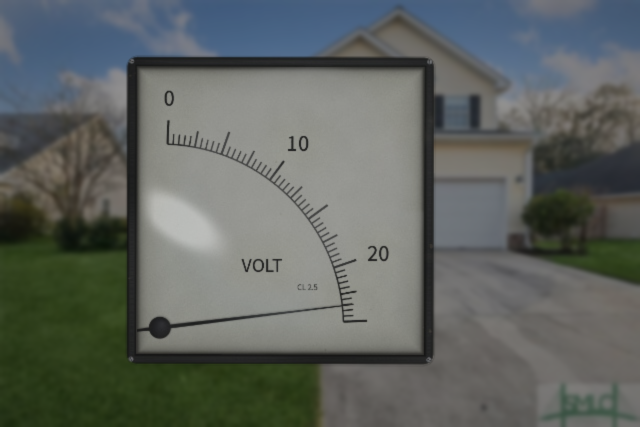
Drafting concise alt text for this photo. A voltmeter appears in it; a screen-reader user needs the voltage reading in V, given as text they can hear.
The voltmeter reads 23.5 V
